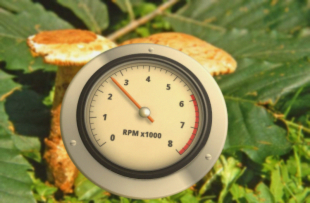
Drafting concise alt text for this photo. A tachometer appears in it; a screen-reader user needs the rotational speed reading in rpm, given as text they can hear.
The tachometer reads 2600 rpm
